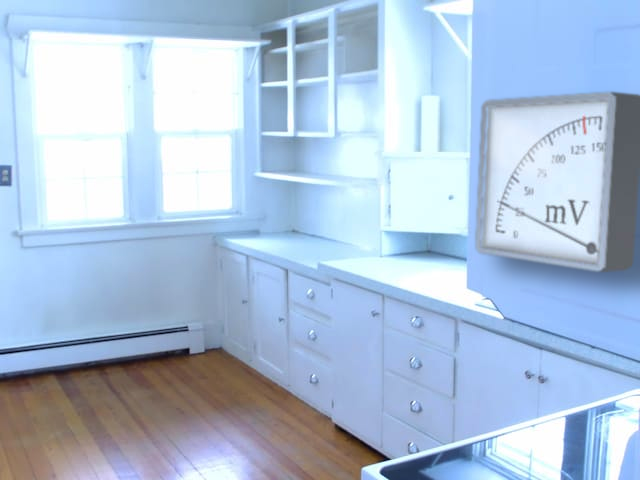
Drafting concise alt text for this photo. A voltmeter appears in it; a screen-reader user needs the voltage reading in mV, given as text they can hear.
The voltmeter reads 25 mV
